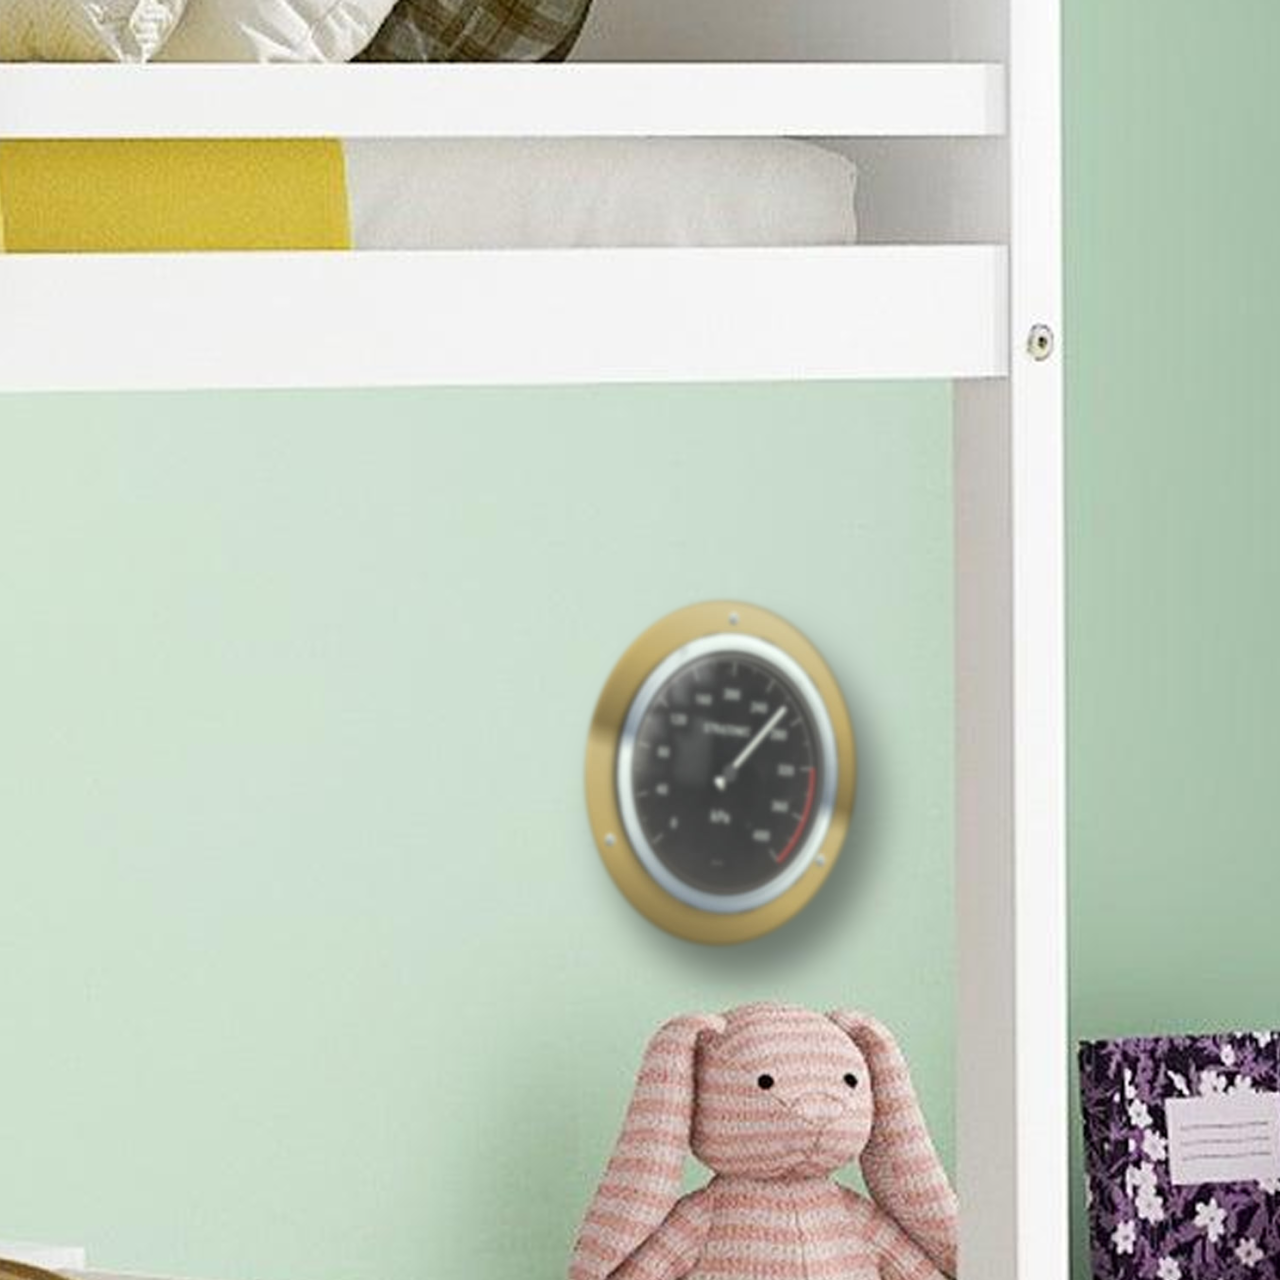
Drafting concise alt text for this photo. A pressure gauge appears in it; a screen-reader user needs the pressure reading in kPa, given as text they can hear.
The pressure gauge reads 260 kPa
